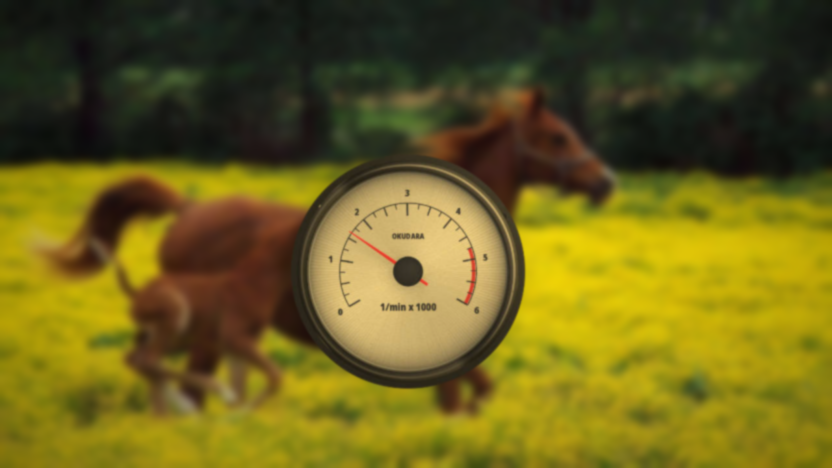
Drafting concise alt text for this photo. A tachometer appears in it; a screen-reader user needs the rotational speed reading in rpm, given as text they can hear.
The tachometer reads 1625 rpm
